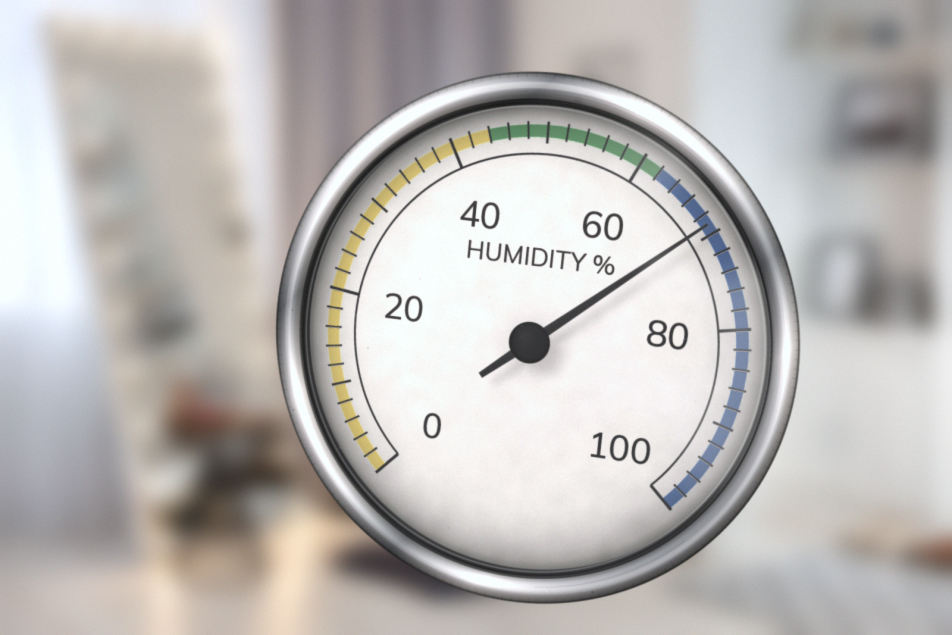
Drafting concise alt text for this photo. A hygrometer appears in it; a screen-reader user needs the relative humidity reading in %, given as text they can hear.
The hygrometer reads 69 %
